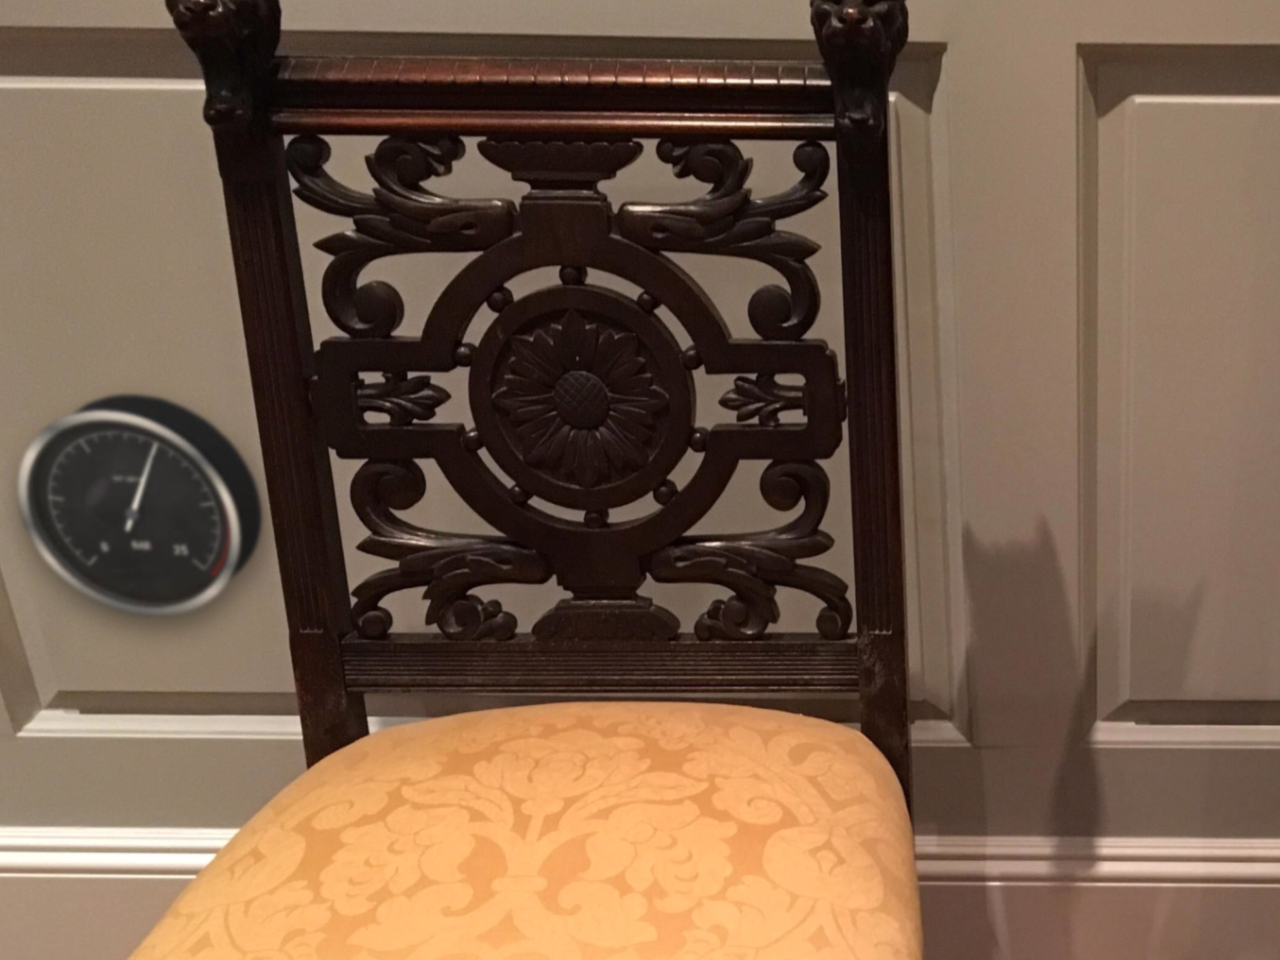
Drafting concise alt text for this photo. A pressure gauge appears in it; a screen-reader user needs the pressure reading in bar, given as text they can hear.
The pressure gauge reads 15 bar
